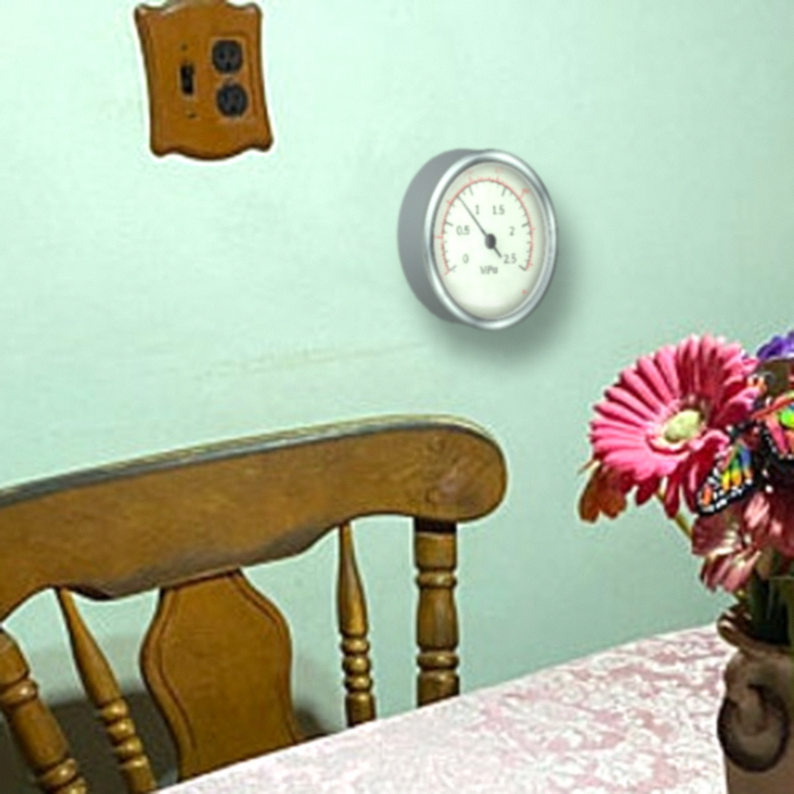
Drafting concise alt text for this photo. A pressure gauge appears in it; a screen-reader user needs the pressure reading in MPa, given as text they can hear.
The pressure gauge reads 0.8 MPa
